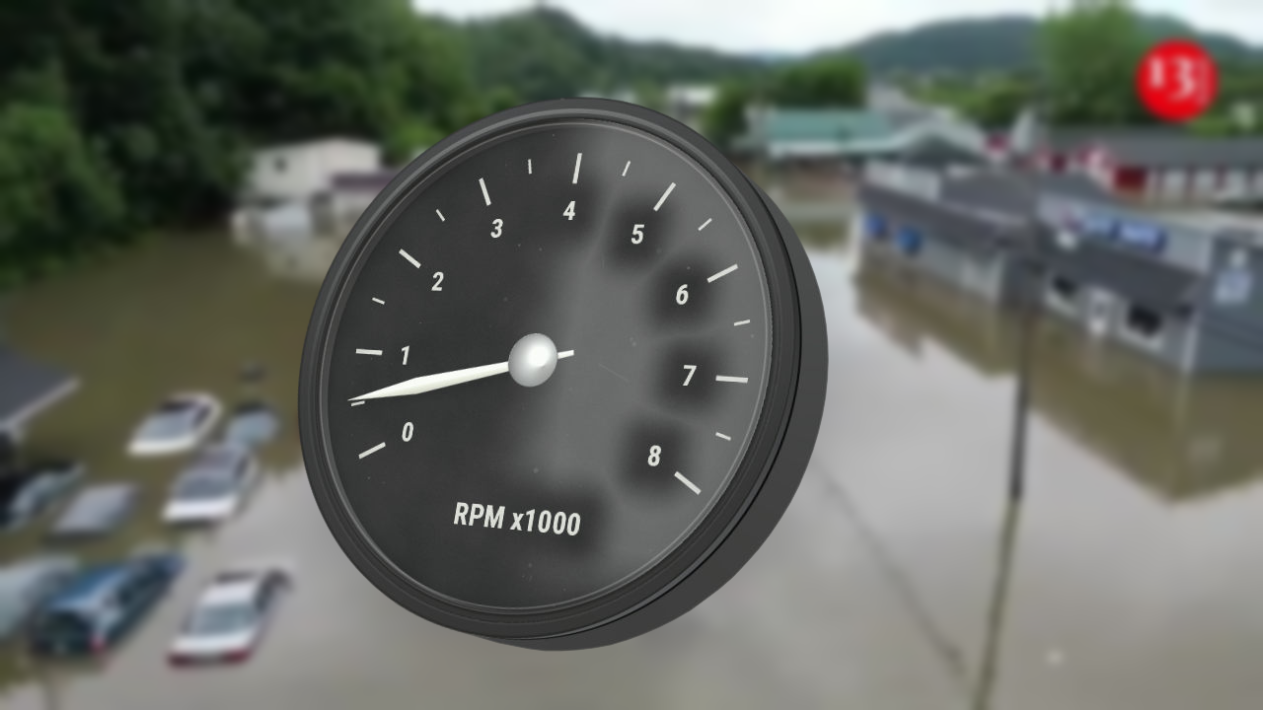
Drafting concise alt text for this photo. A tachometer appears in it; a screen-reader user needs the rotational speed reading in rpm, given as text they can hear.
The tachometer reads 500 rpm
